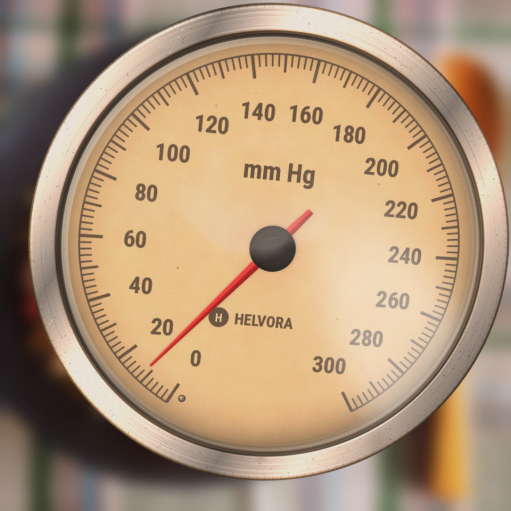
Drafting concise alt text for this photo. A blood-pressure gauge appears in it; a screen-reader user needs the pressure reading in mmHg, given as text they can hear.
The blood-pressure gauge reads 12 mmHg
